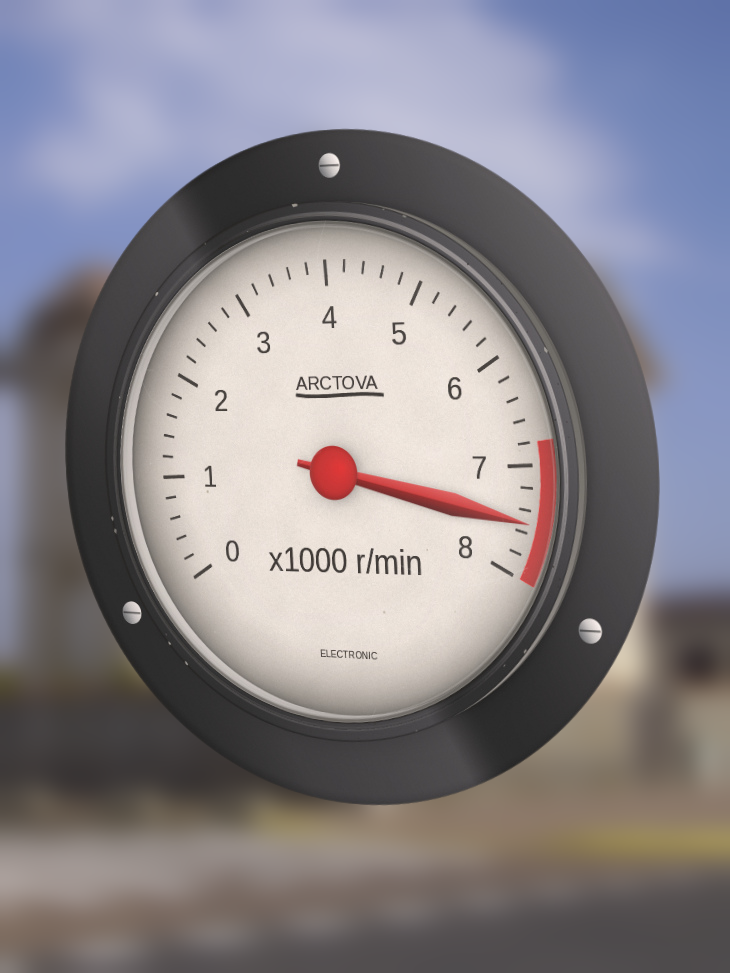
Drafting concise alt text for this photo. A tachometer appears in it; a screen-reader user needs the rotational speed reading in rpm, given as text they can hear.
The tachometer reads 7500 rpm
